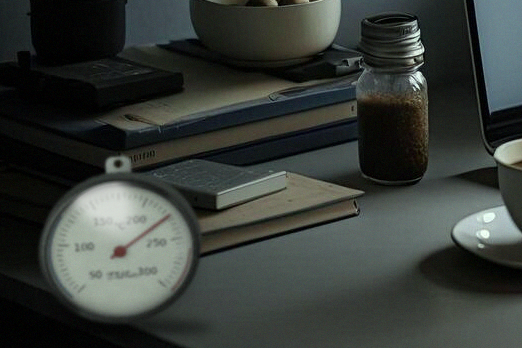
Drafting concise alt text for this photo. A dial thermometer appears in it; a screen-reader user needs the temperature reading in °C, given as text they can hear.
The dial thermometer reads 225 °C
